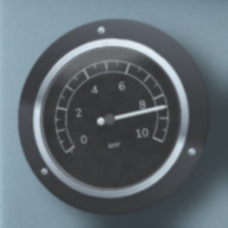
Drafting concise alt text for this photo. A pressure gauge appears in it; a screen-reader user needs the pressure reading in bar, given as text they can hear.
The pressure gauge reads 8.5 bar
